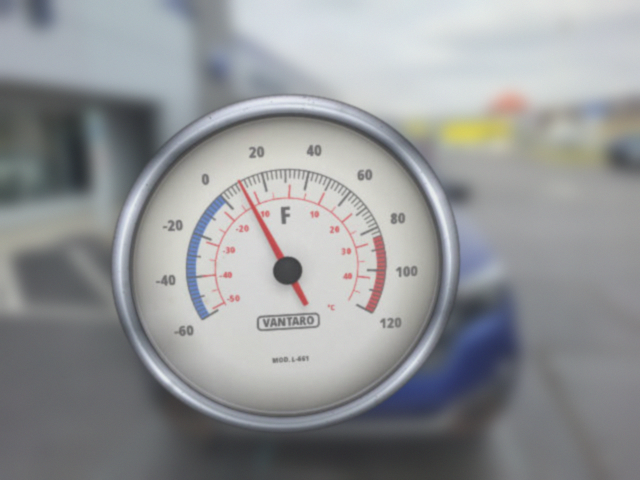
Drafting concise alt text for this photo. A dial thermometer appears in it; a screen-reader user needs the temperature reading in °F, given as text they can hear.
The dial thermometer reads 10 °F
